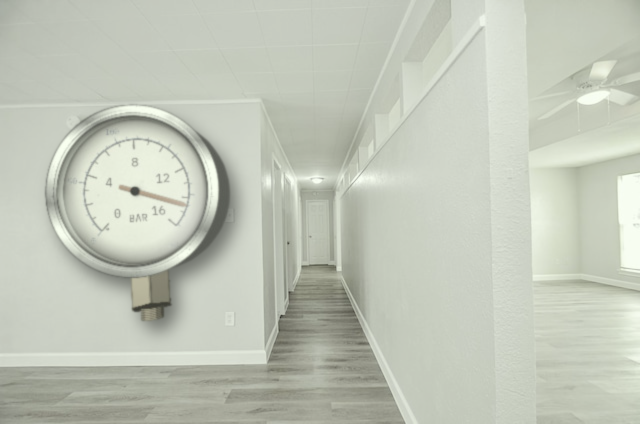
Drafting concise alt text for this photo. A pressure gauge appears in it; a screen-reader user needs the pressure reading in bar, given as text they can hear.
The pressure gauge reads 14.5 bar
